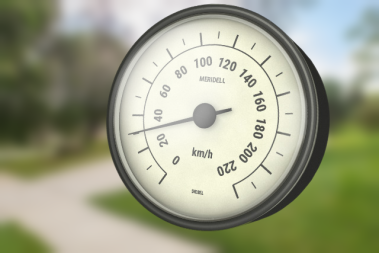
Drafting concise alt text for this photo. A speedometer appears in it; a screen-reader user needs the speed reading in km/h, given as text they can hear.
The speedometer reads 30 km/h
